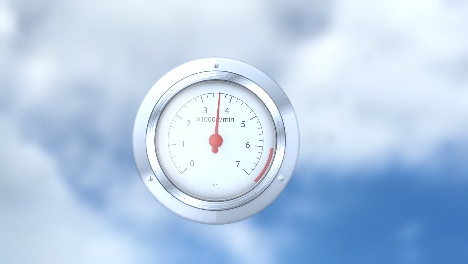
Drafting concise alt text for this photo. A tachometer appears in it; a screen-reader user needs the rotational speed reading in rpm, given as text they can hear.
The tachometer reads 3600 rpm
